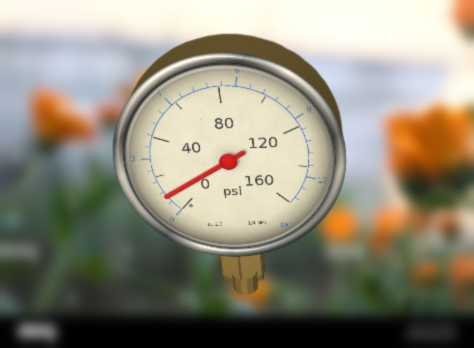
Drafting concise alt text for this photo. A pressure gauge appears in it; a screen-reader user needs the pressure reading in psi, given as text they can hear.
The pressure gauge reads 10 psi
